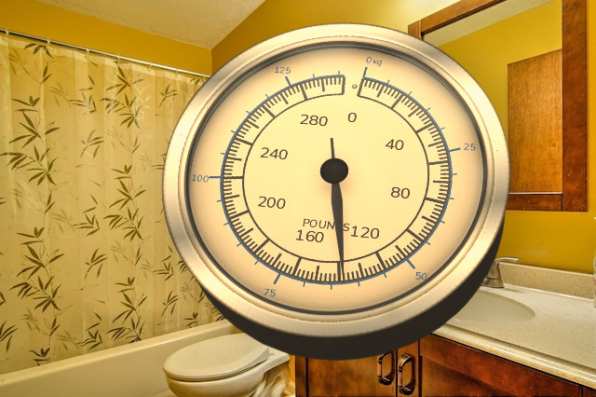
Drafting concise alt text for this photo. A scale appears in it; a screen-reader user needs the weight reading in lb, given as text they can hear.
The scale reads 138 lb
